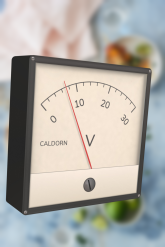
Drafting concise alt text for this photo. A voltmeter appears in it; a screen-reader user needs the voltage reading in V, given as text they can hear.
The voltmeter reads 7 V
